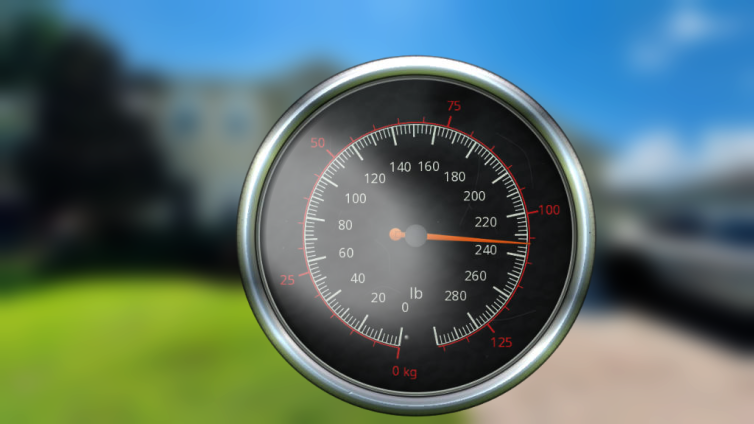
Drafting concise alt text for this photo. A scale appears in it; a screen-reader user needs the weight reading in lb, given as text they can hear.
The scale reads 234 lb
